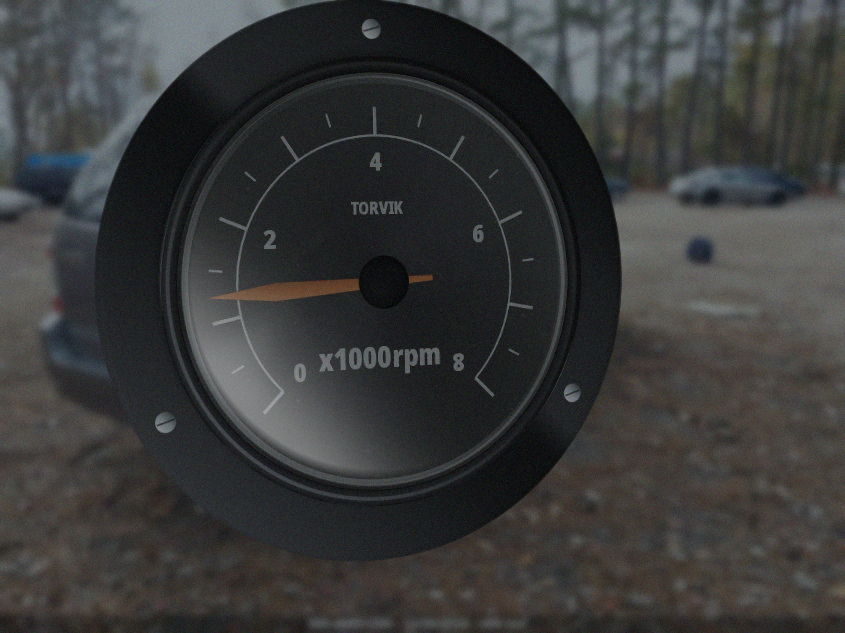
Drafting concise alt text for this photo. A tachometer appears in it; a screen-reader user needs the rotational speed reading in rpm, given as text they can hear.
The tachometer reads 1250 rpm
